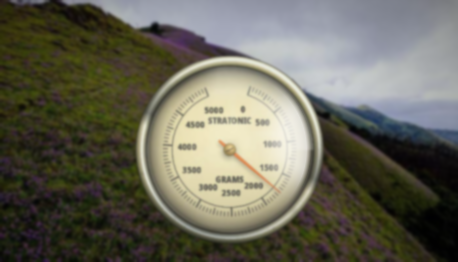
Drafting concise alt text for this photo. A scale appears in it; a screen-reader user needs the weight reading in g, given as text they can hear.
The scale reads 1750 g
